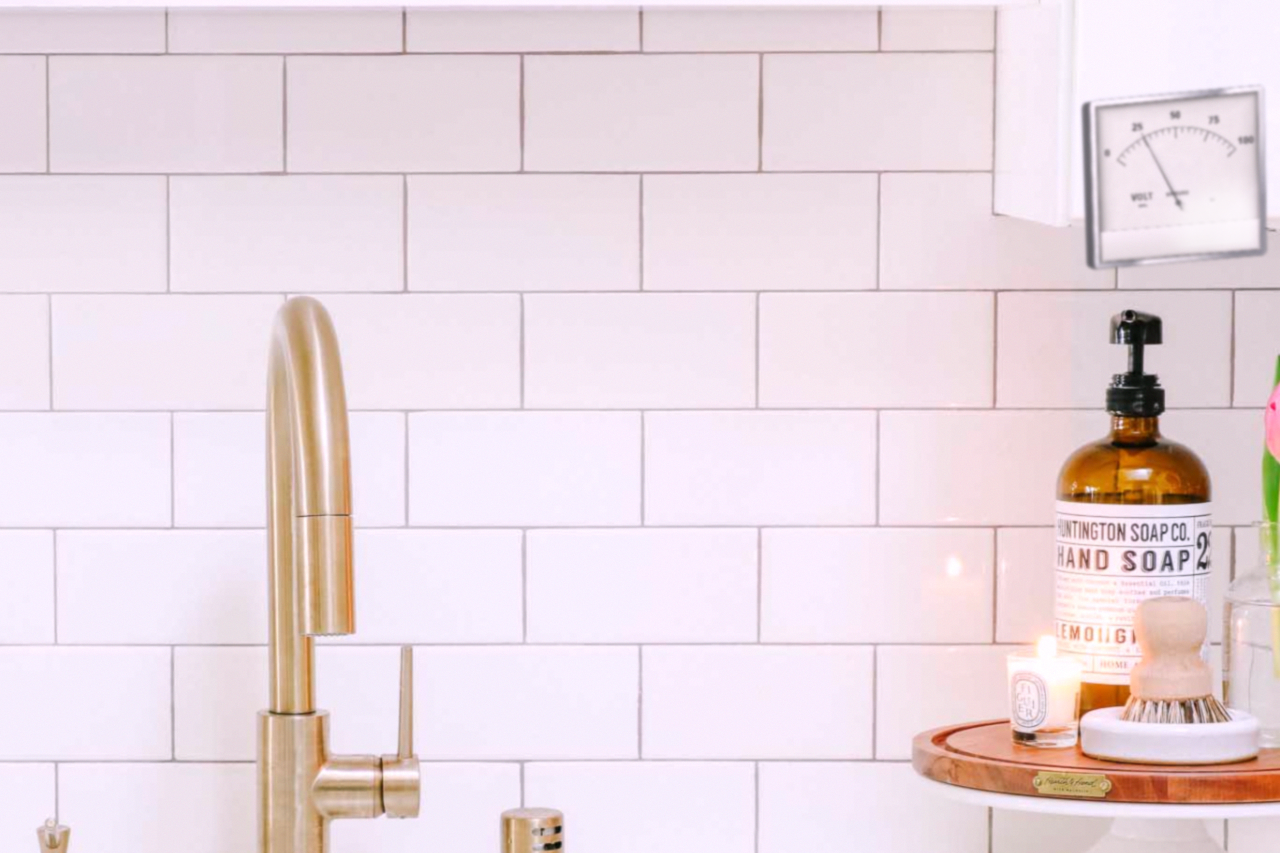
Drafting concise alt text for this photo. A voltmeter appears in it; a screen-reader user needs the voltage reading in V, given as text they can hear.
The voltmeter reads 25 V
